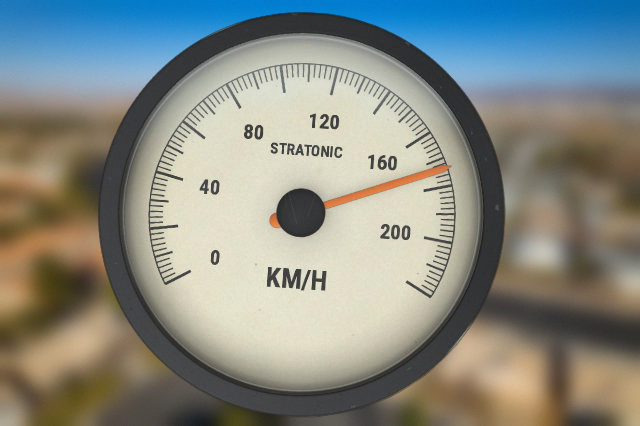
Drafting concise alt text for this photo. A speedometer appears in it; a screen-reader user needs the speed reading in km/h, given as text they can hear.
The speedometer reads 174 km/h
